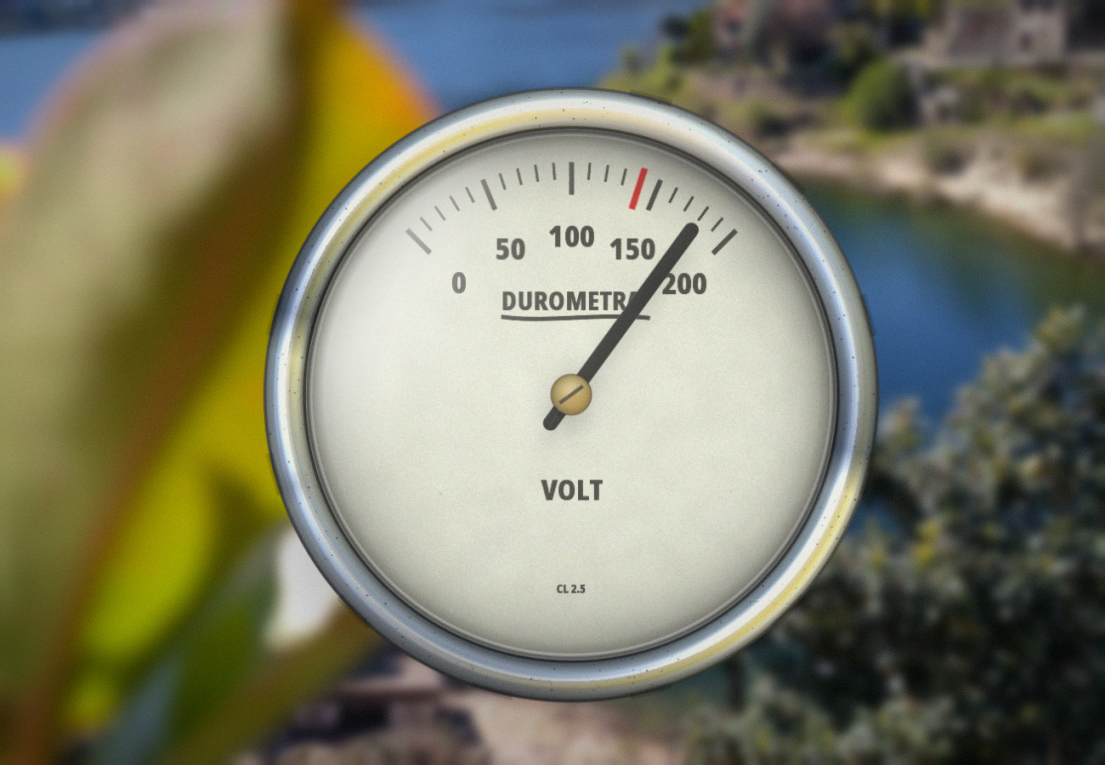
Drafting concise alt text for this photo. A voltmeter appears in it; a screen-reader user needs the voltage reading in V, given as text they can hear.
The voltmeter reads 180 V
